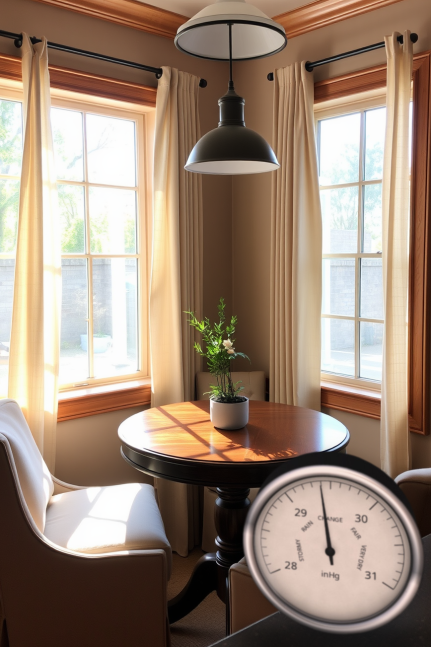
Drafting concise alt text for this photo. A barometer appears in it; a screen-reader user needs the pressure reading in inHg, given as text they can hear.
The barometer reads 29.4 inHg
